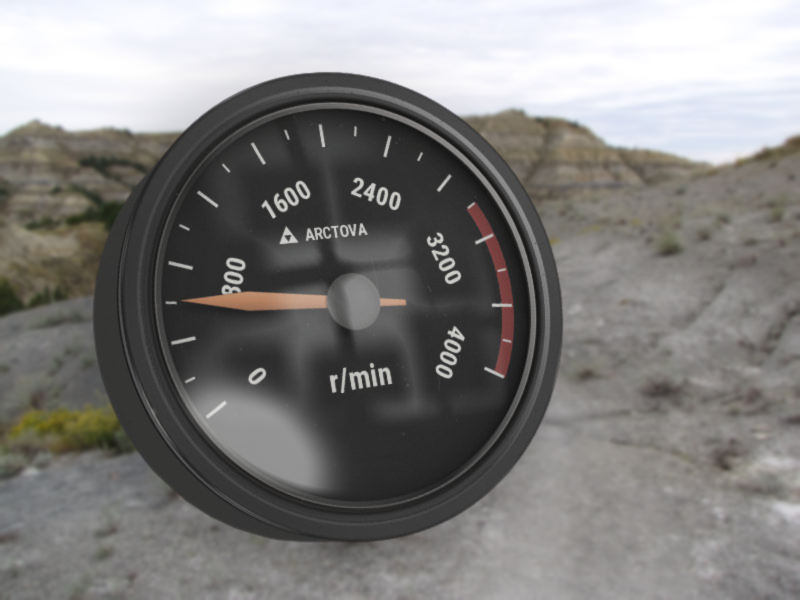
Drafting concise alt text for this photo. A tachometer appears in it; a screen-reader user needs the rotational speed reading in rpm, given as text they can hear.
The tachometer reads 600 rpm
